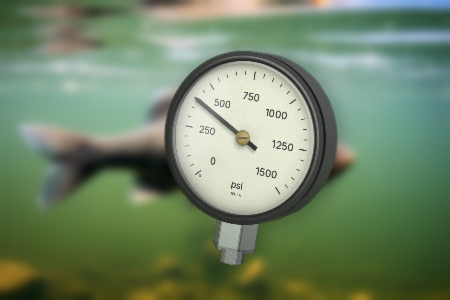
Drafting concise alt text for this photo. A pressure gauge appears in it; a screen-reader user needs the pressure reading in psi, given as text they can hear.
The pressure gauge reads 400 psi
